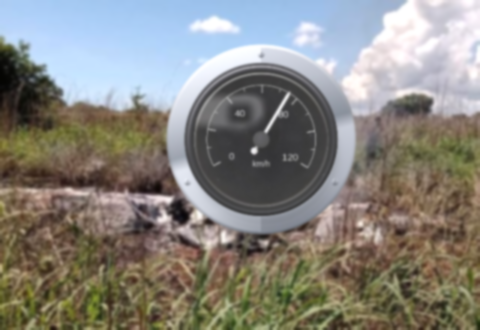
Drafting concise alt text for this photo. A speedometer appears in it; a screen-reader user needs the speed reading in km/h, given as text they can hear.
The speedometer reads 75 km/h
